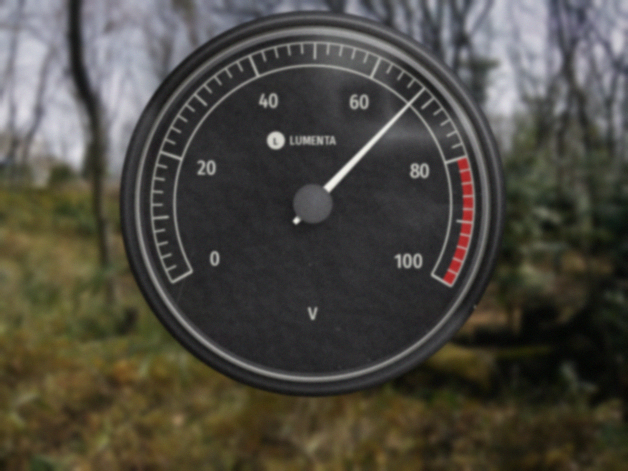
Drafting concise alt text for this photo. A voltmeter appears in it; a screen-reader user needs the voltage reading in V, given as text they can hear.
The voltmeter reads 68 V
